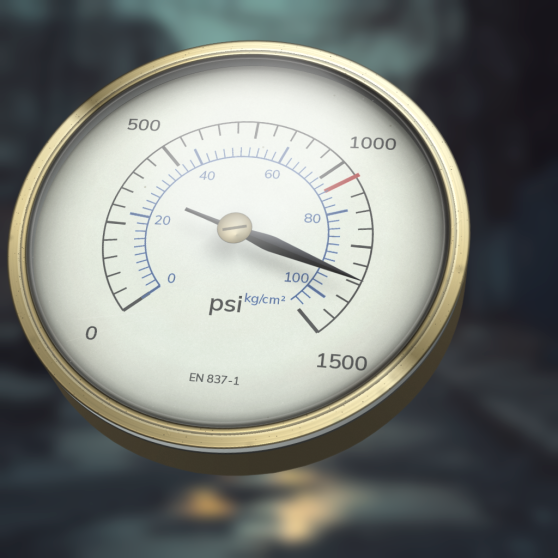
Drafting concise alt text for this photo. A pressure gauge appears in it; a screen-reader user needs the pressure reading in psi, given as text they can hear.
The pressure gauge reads 1350 psi
